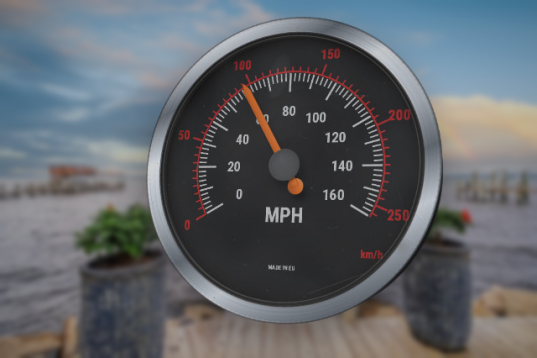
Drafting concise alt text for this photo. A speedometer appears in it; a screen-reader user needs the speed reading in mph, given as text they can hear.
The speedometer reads 60 mph
